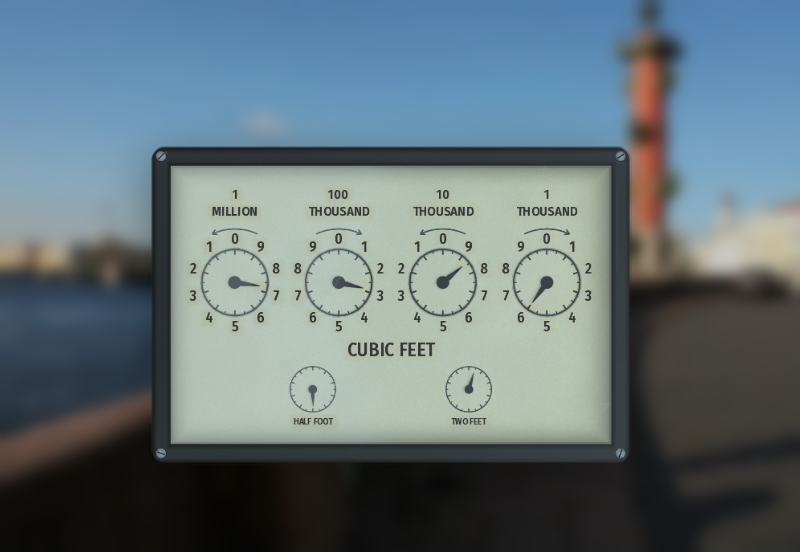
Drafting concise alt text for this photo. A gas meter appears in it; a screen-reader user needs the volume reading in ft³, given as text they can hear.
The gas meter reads 728600 ft³
